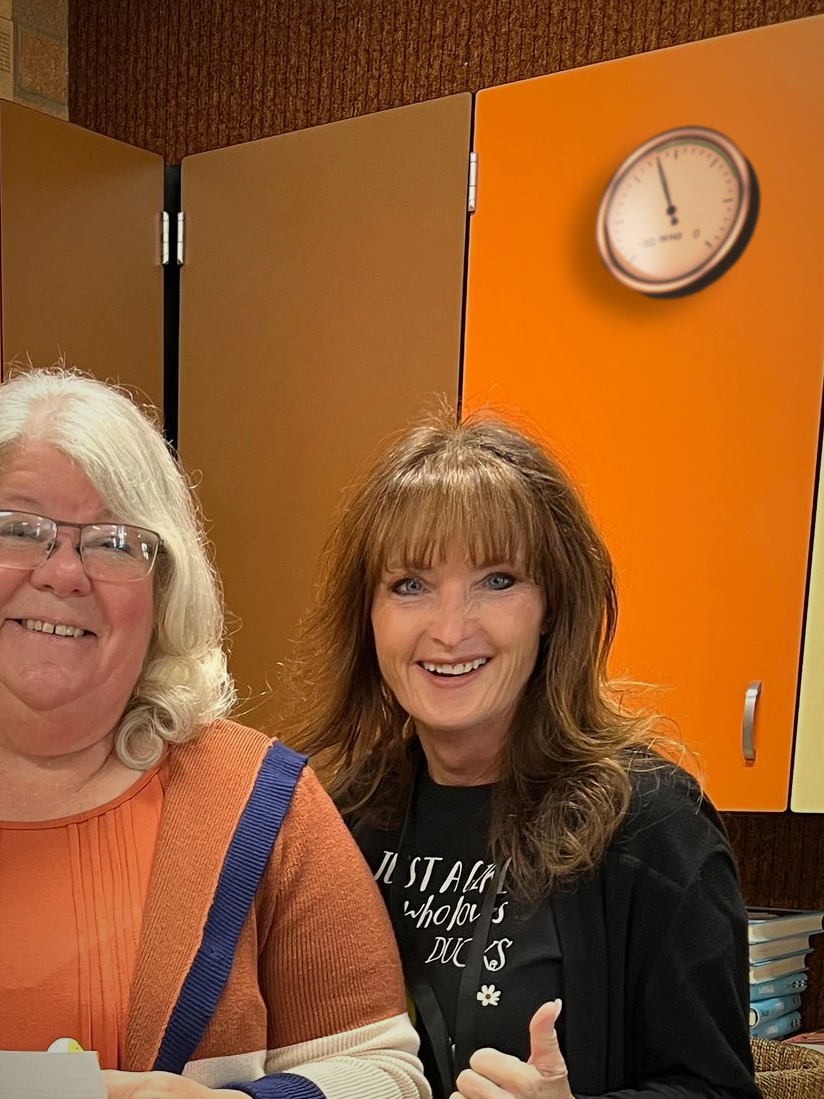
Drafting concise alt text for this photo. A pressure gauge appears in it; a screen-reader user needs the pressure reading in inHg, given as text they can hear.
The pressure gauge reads -17 inHg
